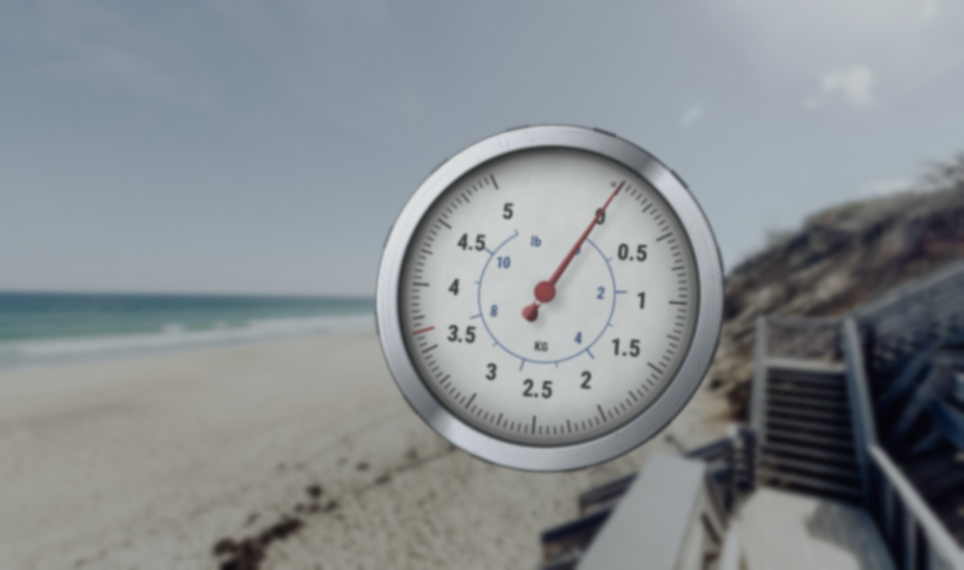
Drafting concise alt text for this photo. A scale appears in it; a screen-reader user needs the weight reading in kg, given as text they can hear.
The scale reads 0 kg
